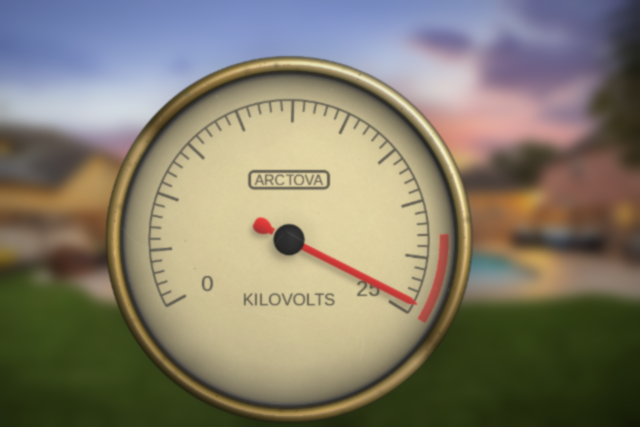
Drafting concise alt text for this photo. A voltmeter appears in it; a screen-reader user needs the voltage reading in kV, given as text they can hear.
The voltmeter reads 24.5 kV
